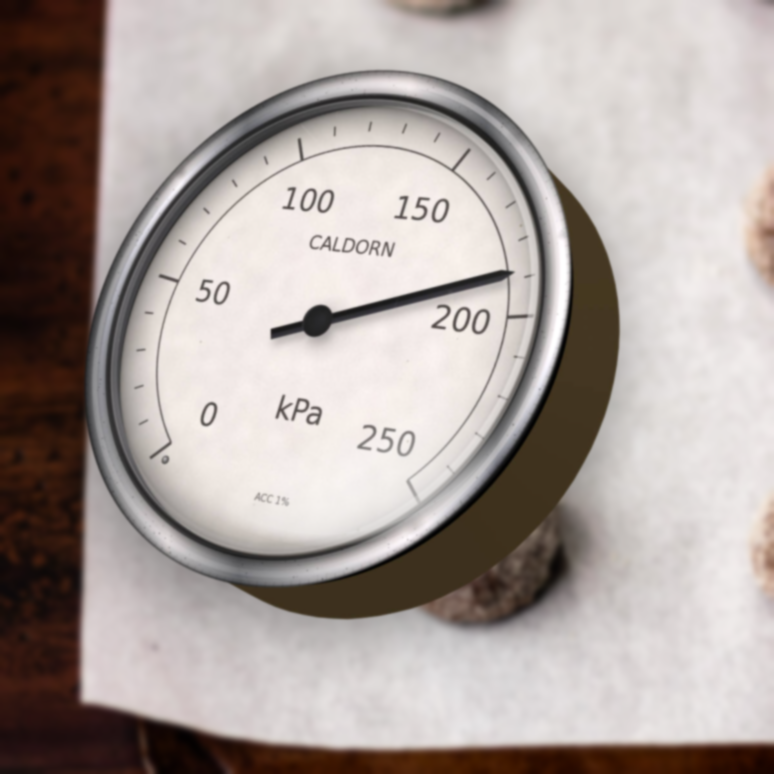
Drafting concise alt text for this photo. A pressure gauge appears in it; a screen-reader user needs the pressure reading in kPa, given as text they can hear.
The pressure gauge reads 190 kPa
